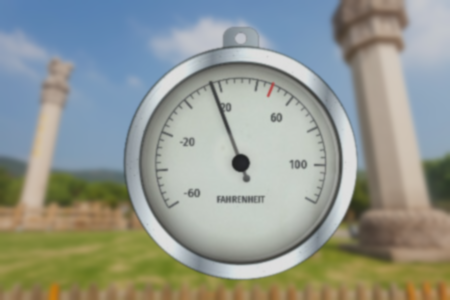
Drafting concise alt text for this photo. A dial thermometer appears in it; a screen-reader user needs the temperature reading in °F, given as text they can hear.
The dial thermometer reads 16 °F
